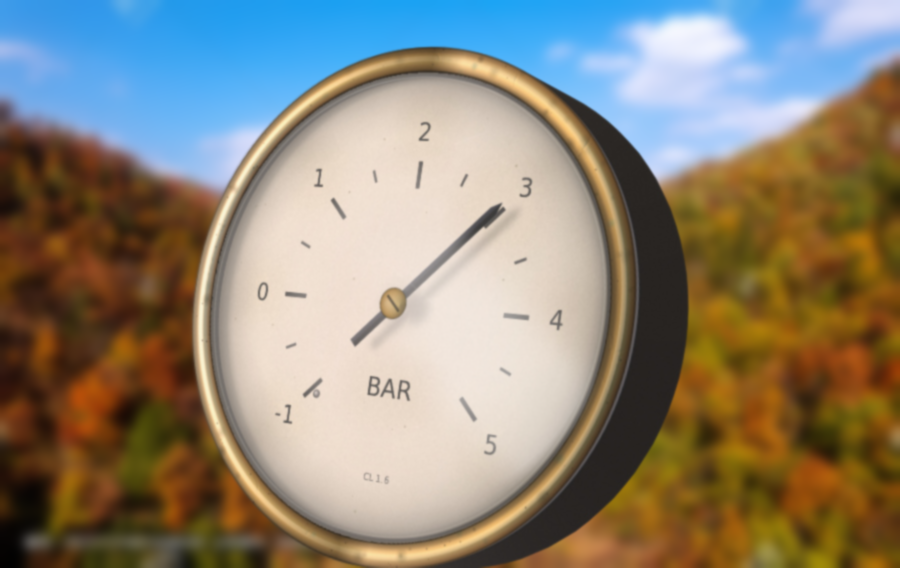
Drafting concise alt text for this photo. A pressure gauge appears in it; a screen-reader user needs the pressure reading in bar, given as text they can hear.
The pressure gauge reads 3 bar
